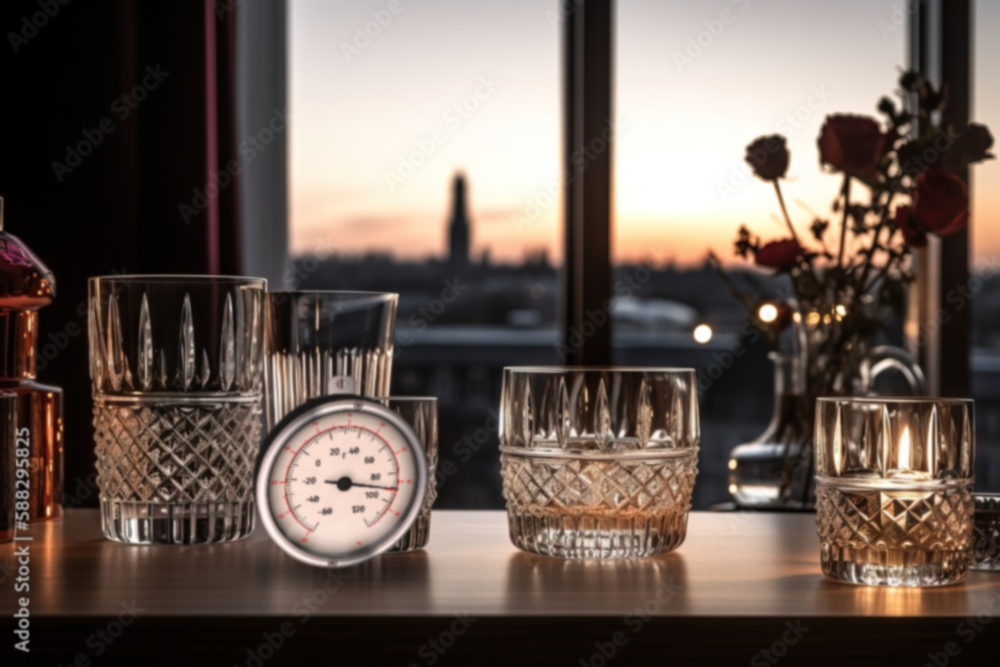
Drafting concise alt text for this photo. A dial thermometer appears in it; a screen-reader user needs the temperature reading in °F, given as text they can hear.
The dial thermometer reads 90 °F
